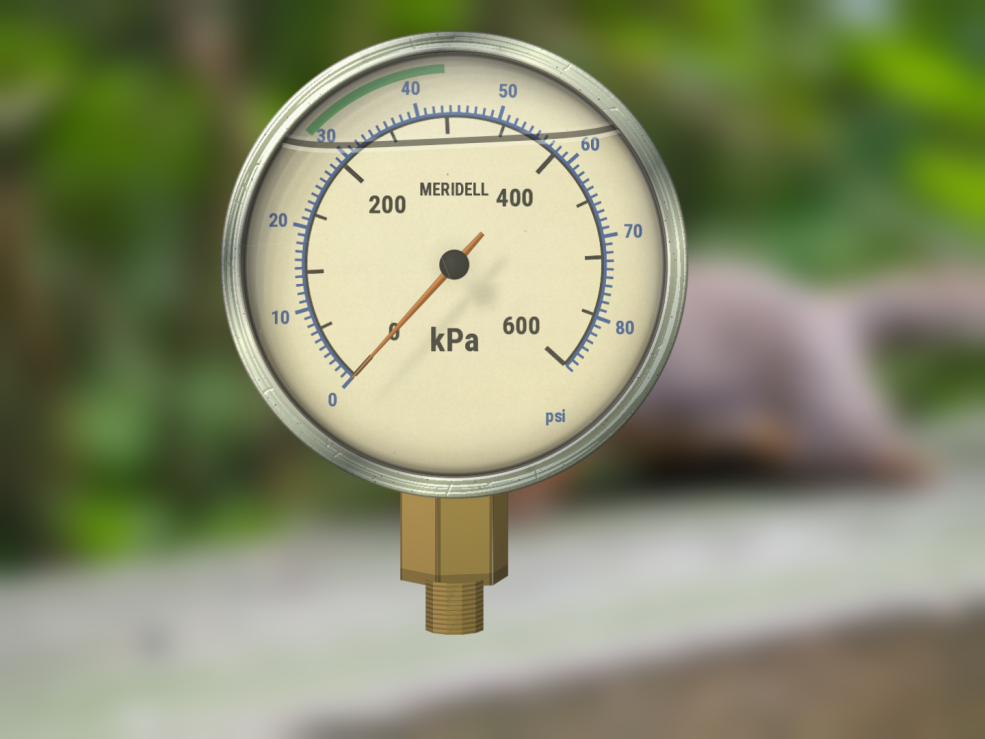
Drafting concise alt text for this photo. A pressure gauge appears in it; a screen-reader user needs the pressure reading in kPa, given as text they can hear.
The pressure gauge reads 0 kPa
